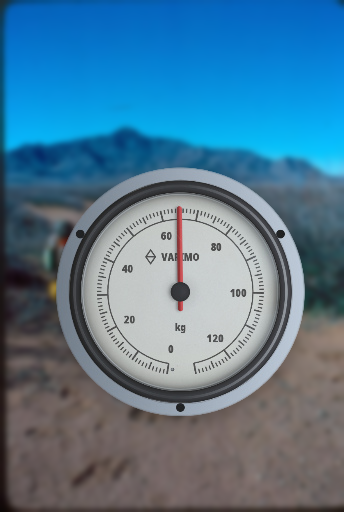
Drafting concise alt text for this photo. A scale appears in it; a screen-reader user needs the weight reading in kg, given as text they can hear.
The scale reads 65 kg
